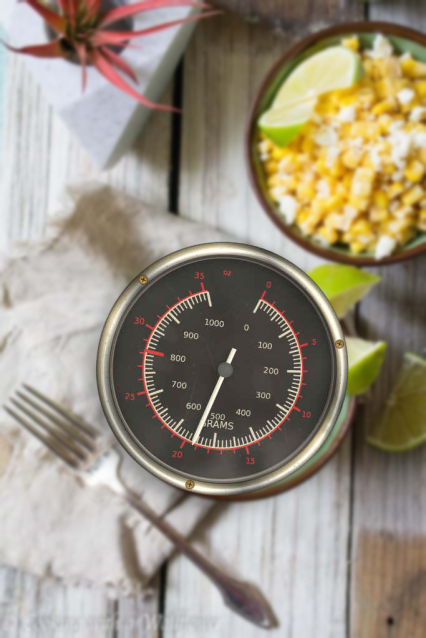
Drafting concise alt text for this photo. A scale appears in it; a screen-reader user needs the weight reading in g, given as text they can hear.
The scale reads 550 g
